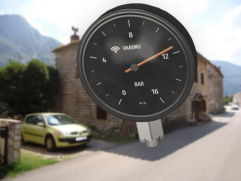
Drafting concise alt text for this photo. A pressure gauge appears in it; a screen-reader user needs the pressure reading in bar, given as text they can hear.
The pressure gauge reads 11.5 bar
